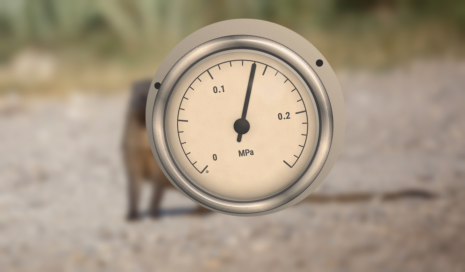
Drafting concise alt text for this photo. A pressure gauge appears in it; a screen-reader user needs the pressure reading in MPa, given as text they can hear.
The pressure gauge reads 0.14 MPa
